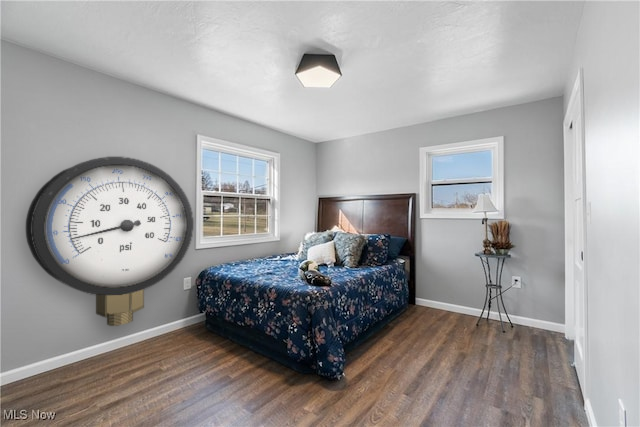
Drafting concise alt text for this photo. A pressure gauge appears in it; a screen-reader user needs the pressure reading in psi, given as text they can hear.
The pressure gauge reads 5 psi
